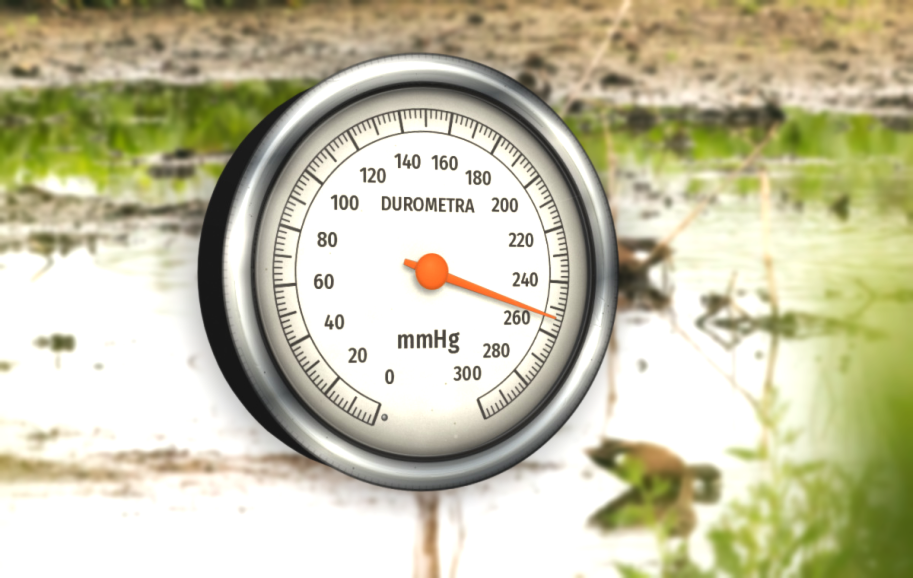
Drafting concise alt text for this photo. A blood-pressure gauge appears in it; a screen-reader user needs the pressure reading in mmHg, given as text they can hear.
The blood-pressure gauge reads 254 mmHg
